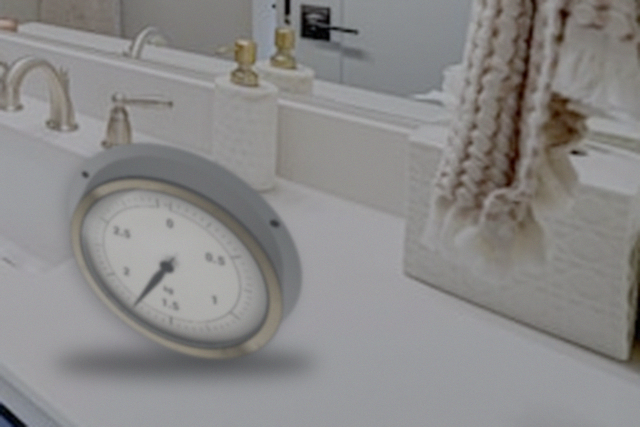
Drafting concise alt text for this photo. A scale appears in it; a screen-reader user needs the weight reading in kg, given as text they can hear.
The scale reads 1.75 kg
